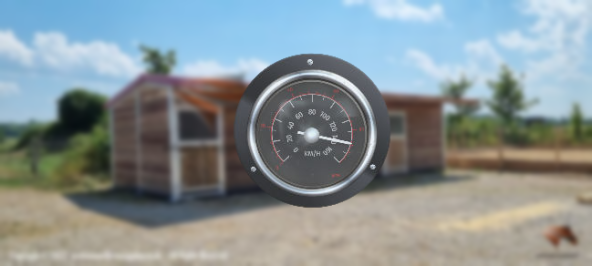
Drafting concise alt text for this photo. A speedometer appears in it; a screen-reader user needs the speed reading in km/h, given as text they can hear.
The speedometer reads 140 km/h
